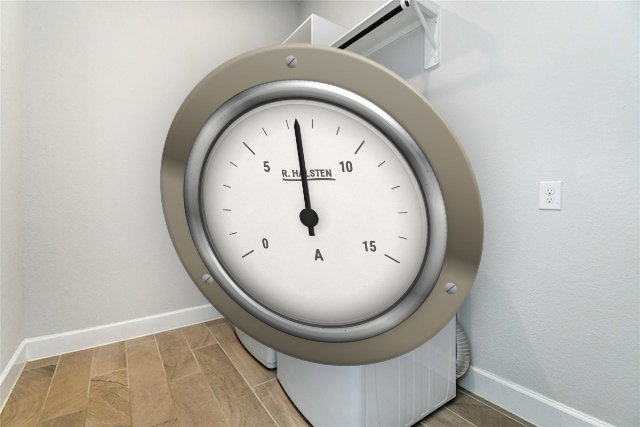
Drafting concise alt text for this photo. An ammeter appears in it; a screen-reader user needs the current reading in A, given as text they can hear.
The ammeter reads 7.5 A
